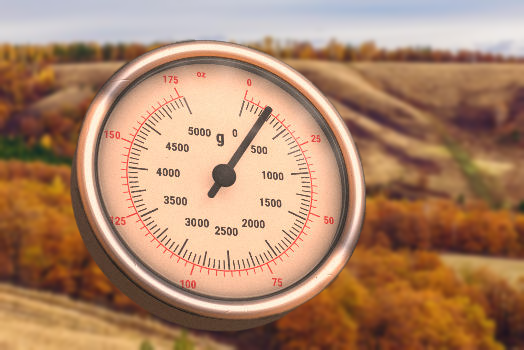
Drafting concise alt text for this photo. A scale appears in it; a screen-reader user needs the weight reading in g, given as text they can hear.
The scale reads 250 g
